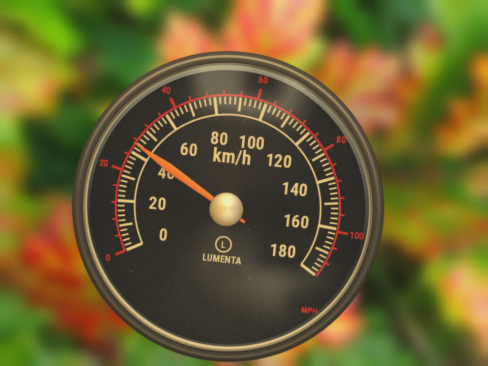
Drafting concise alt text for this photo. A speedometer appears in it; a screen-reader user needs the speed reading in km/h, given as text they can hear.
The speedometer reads 44 km/h
